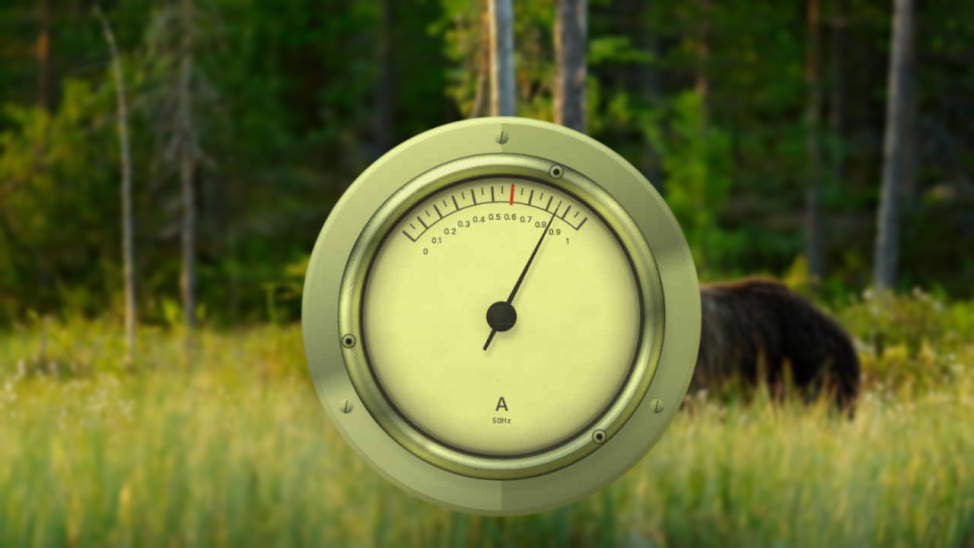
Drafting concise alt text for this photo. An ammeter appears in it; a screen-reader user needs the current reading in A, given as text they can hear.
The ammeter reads 0.85 A
